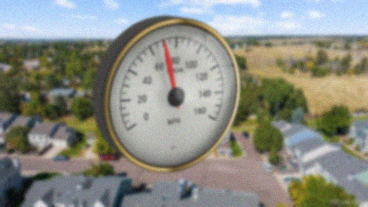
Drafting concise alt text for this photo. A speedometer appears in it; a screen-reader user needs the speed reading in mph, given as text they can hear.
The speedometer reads 70 mph
